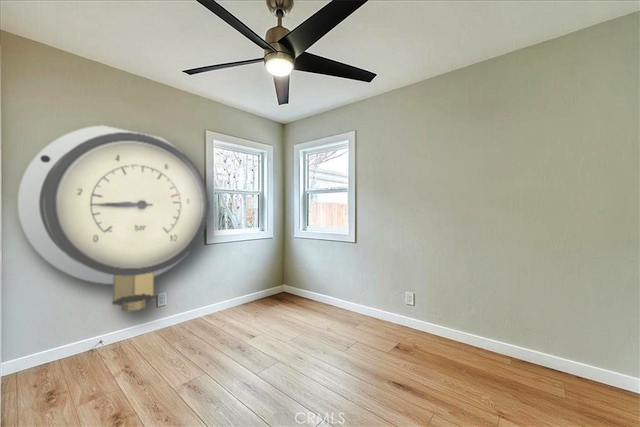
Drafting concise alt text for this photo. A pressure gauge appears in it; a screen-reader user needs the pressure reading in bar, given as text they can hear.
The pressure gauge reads 1.5 bar
